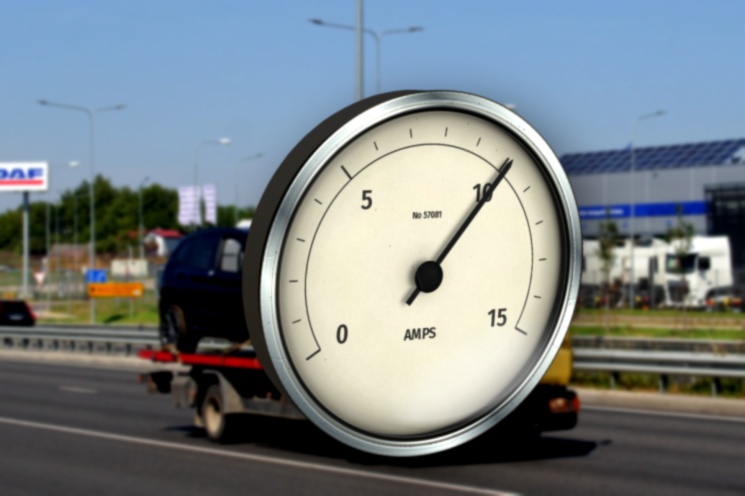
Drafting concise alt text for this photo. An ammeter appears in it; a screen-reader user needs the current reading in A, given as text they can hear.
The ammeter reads 10 A
